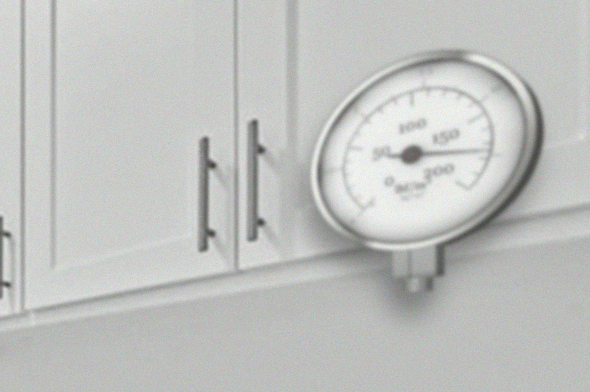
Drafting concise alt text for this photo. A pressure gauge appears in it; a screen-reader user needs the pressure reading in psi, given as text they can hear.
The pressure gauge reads 175 psi
